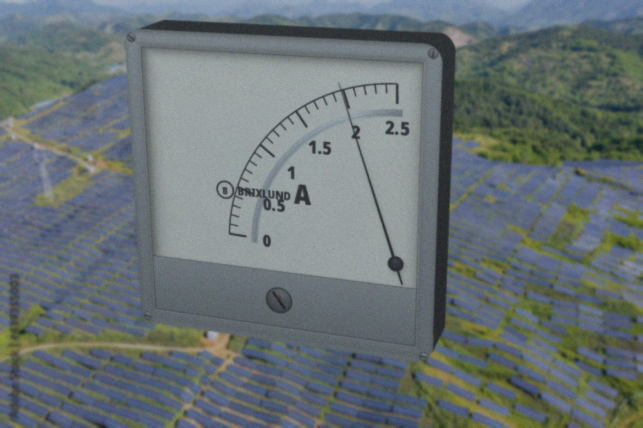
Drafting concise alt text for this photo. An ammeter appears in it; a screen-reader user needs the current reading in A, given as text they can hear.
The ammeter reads 2 A
